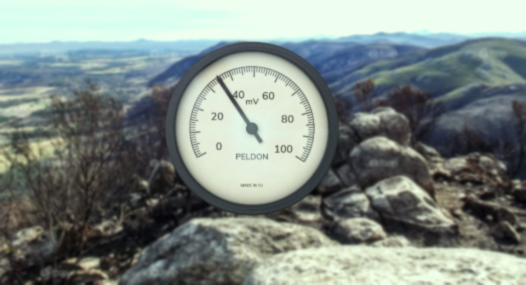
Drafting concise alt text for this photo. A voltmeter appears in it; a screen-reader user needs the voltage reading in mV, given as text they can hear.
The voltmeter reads 35 mV
